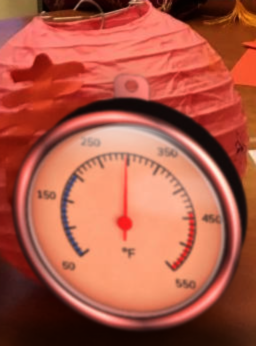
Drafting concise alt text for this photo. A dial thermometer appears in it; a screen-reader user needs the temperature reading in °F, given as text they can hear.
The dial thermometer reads 300 °F
